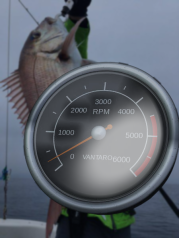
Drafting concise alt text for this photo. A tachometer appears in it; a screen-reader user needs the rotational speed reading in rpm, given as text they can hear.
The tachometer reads 250 rpm
